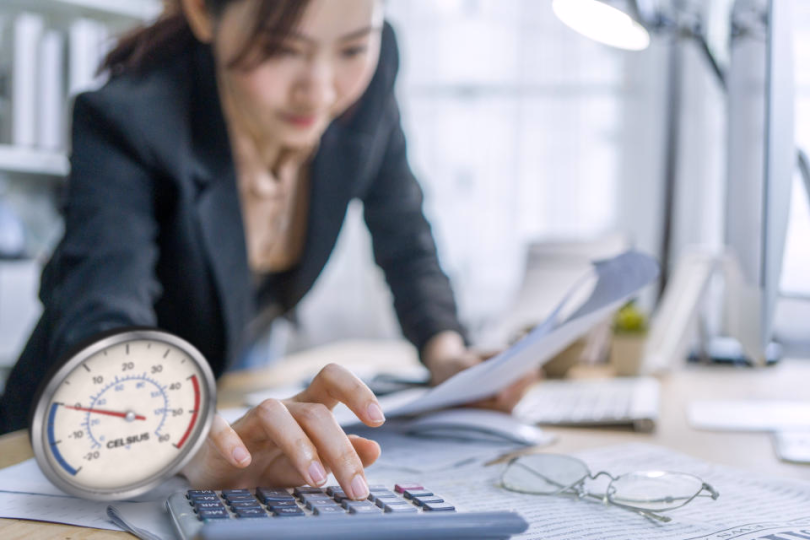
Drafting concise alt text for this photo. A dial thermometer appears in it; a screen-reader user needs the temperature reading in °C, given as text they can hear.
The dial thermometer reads 0 °C
